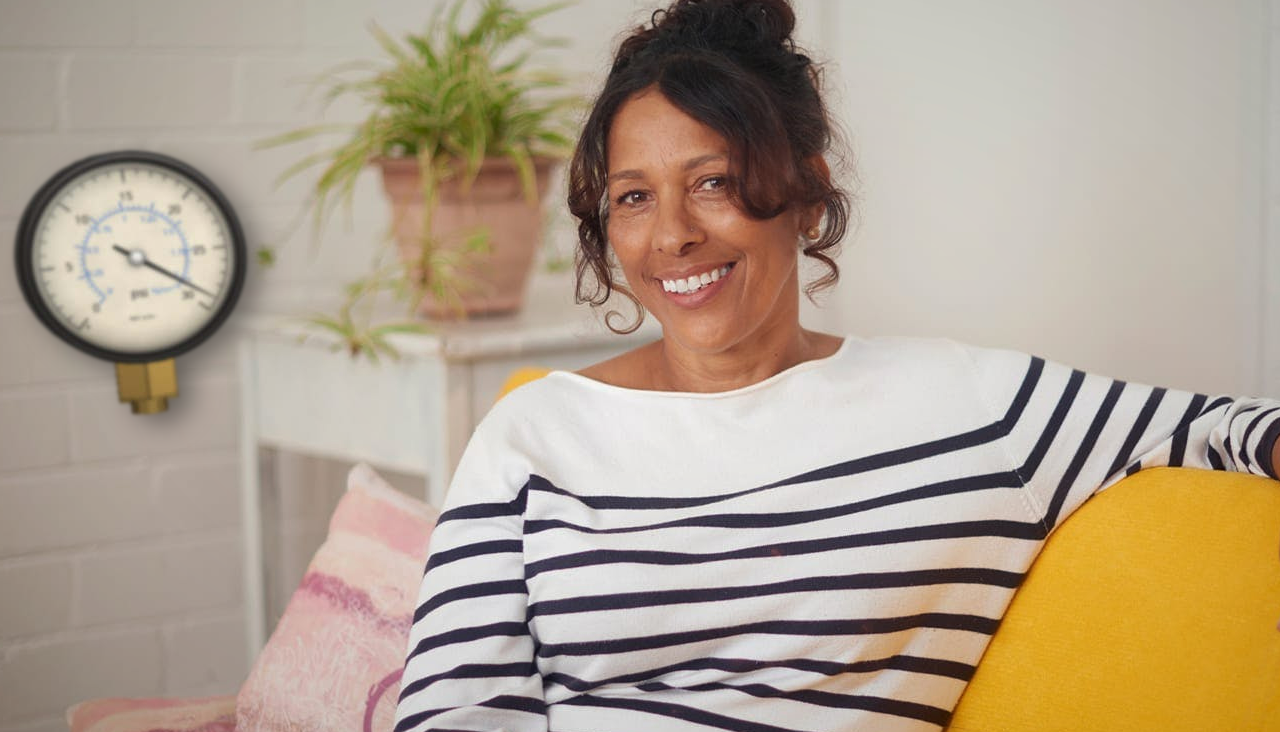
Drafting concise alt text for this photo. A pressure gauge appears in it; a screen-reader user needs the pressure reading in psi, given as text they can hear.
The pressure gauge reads 29 psi
